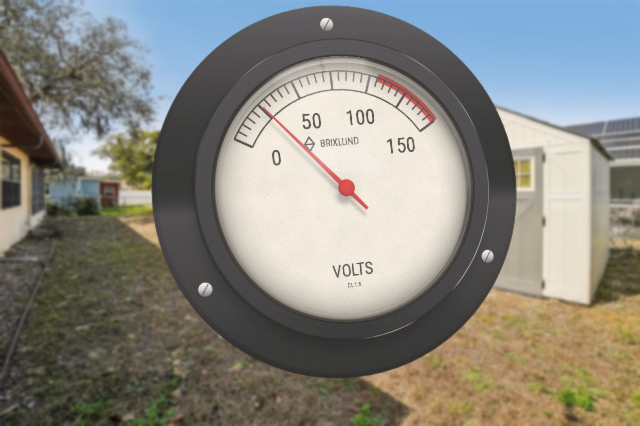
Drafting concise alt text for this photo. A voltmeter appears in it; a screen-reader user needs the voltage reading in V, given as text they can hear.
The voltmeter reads 25 V
